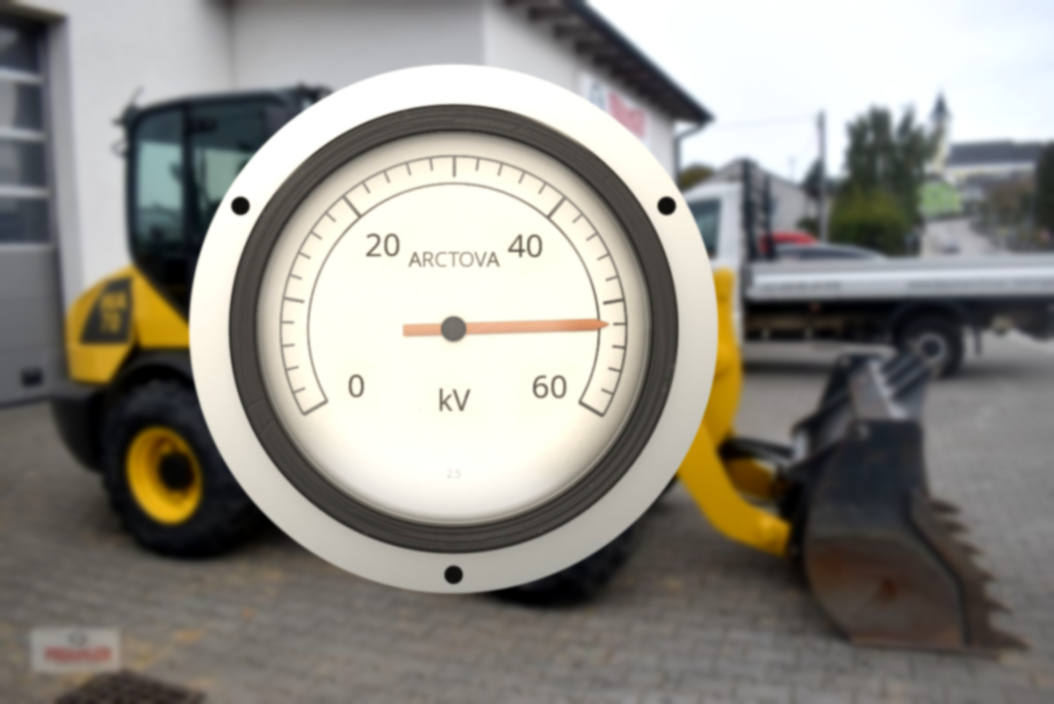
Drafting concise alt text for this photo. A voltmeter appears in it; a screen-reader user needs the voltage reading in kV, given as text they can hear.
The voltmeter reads 52 kV
